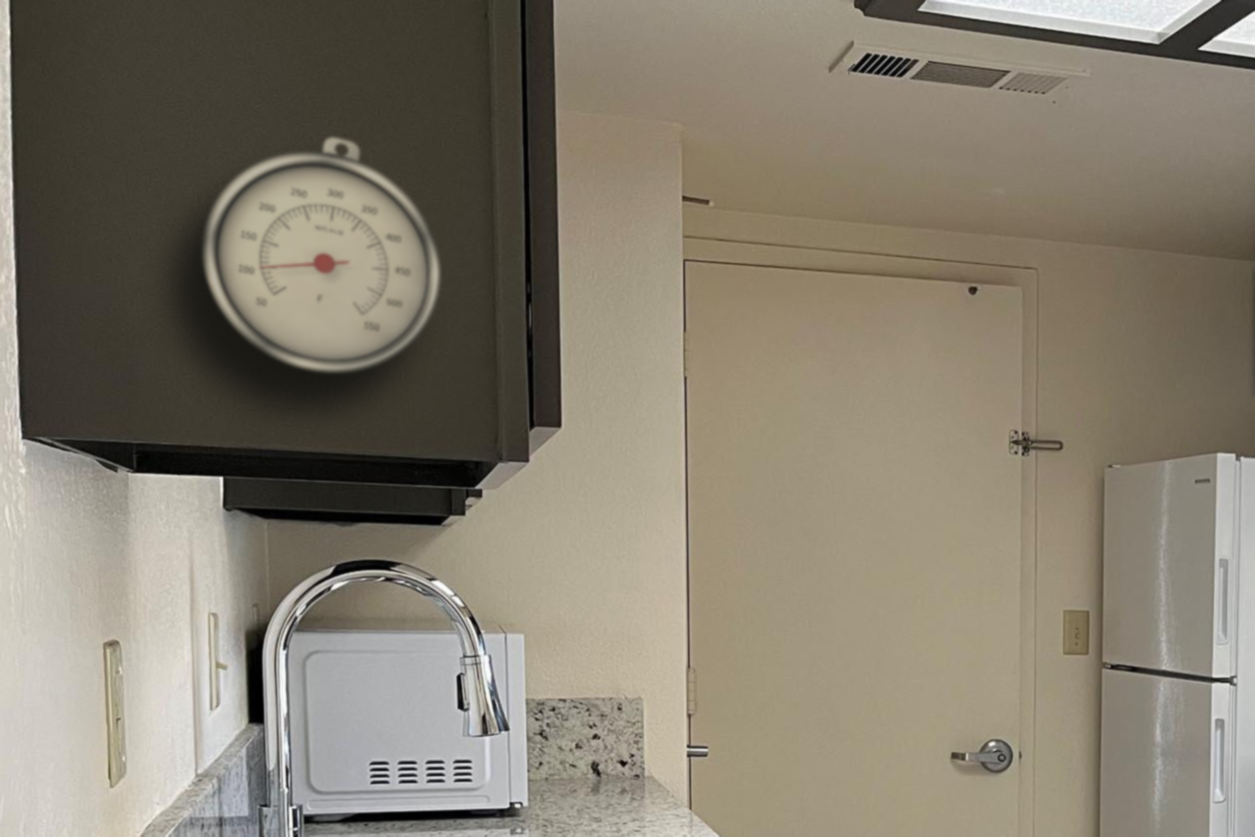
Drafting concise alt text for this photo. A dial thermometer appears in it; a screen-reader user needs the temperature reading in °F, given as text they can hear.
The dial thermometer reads 100 °F
